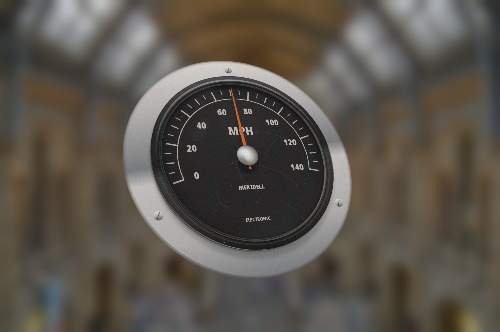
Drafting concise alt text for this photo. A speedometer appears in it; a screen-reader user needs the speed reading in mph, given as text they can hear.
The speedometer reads 70 mph
